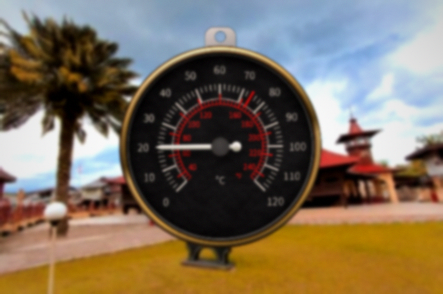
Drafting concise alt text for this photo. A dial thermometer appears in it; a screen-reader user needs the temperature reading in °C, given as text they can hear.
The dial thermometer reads 20 °C
